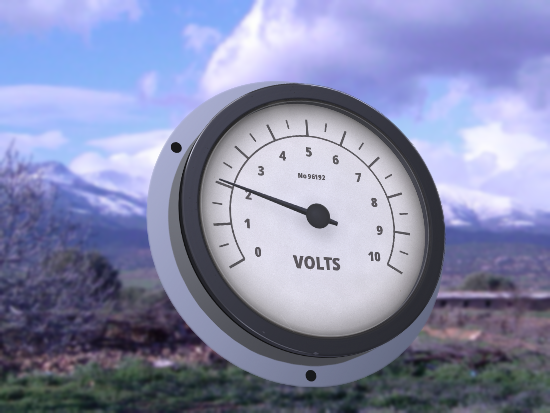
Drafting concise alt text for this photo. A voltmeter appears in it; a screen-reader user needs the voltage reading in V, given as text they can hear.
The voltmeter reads 2 V
